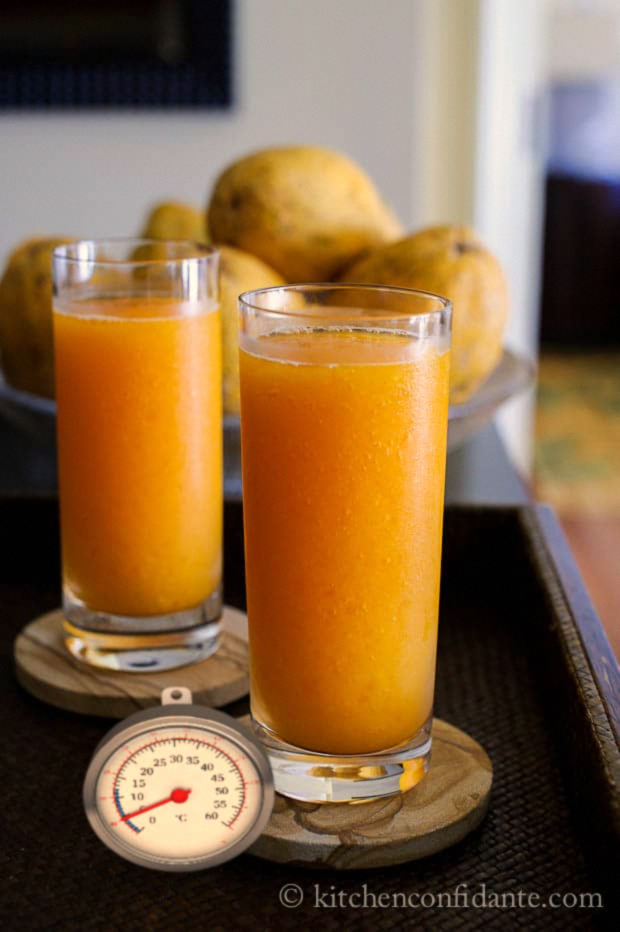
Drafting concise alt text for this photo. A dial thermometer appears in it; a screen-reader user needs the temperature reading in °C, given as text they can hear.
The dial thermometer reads 5 °C
